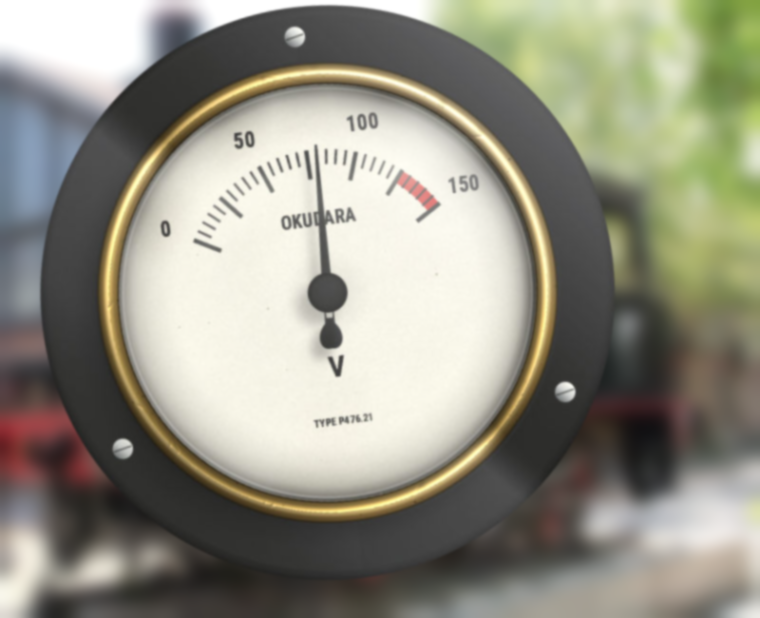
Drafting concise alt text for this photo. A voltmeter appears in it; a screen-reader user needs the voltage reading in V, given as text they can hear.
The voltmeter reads 80 V
